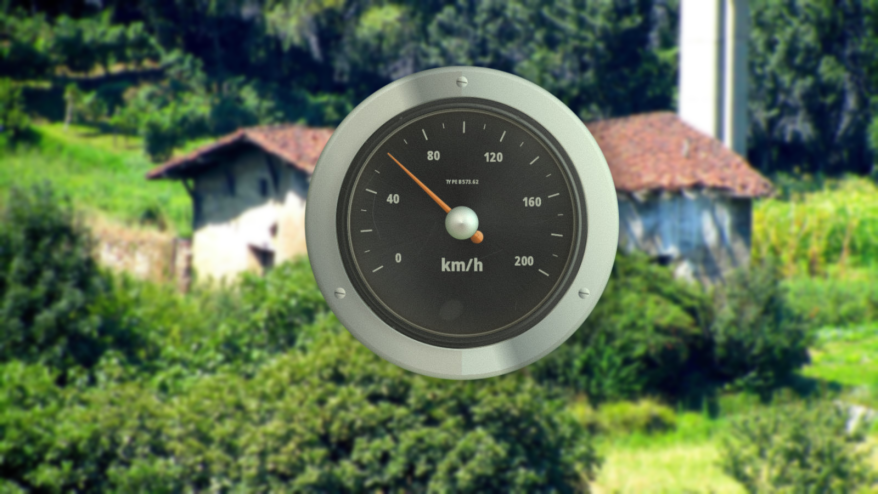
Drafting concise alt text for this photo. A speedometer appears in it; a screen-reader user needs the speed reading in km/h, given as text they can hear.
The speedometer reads 60 km/h
